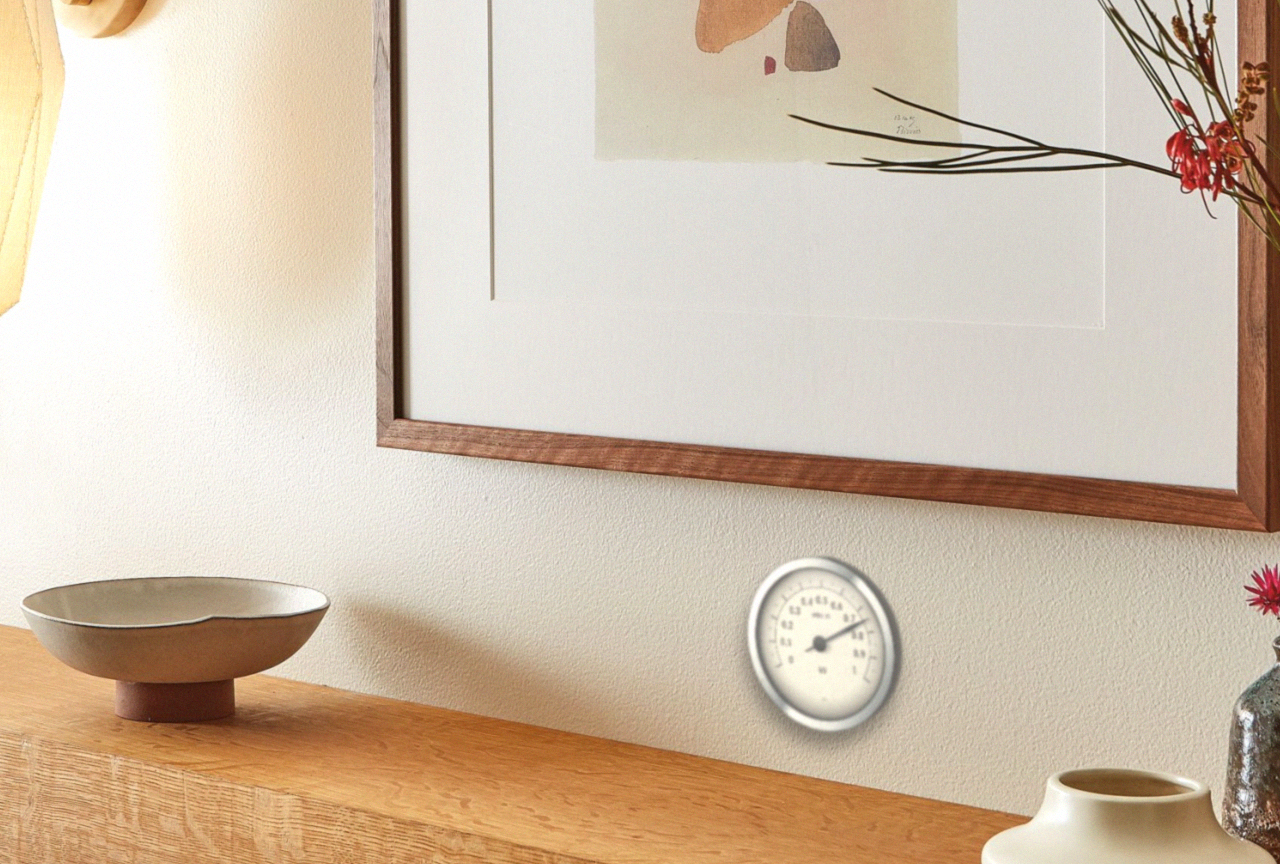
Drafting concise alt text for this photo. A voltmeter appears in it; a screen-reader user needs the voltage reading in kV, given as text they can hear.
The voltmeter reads 0.75 kV
